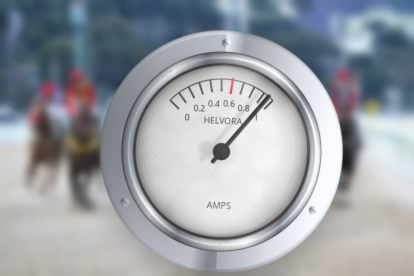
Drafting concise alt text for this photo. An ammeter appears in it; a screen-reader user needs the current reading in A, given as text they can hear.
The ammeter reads 0.95 A
